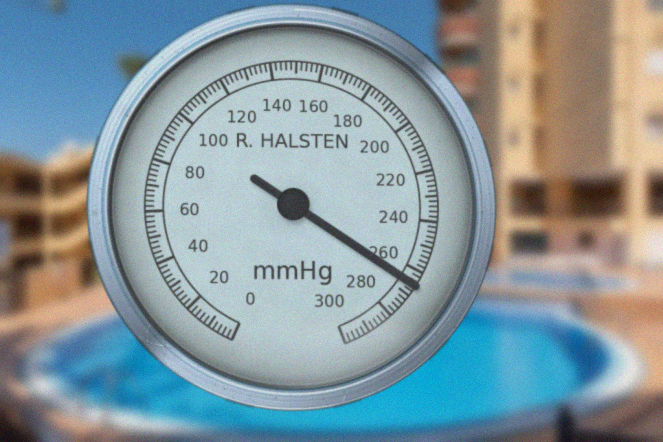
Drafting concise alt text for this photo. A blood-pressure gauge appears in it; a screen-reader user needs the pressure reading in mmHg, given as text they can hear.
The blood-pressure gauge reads 266 mmHg
